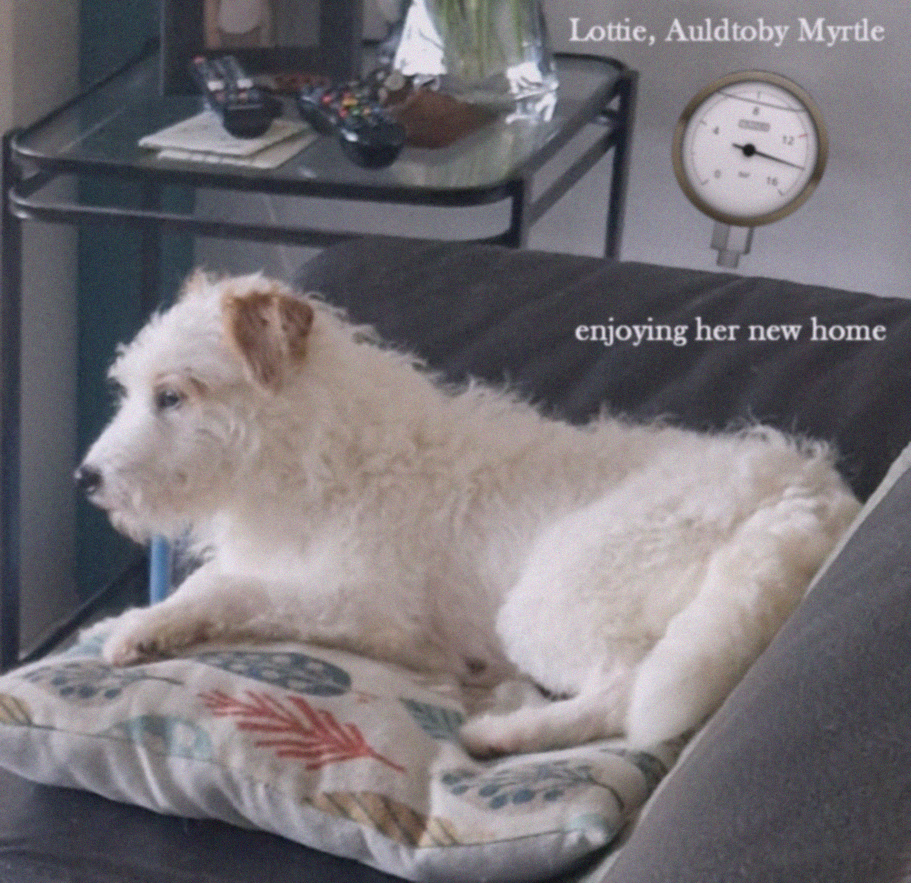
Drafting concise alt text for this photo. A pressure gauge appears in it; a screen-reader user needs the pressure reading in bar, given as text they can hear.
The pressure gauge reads 14 bar
